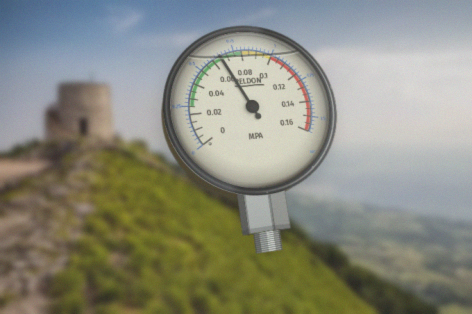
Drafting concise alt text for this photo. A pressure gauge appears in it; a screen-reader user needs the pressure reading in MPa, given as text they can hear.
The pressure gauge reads 0.065 MPa
